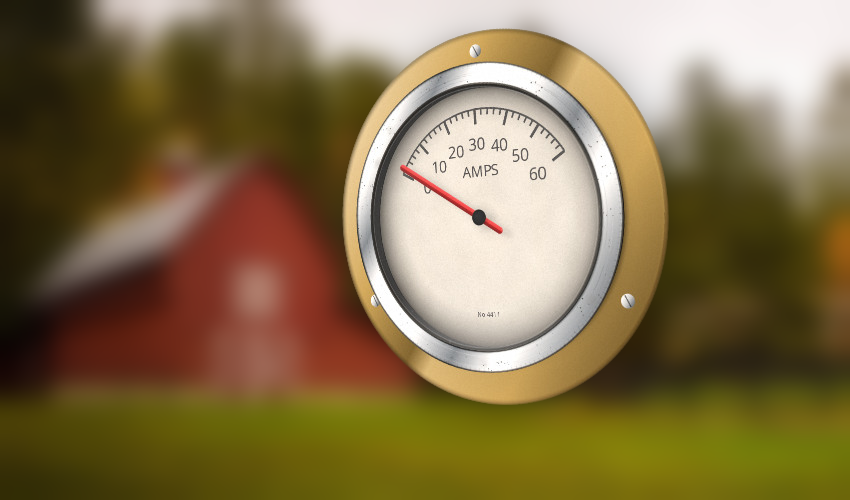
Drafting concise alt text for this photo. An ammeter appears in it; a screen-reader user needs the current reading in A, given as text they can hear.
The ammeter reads 2 A
